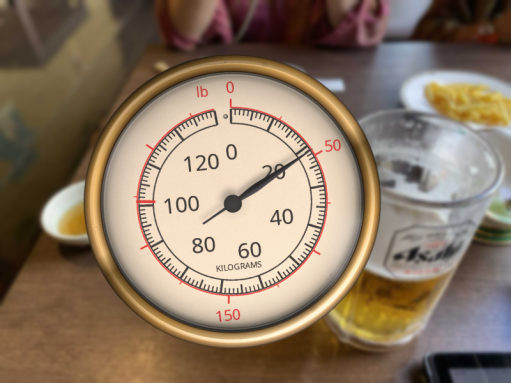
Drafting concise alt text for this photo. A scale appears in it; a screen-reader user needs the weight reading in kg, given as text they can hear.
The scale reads 21 kg
